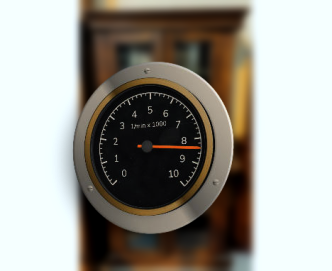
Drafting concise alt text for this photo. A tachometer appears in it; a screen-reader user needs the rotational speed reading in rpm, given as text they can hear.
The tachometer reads 8400 rpm
